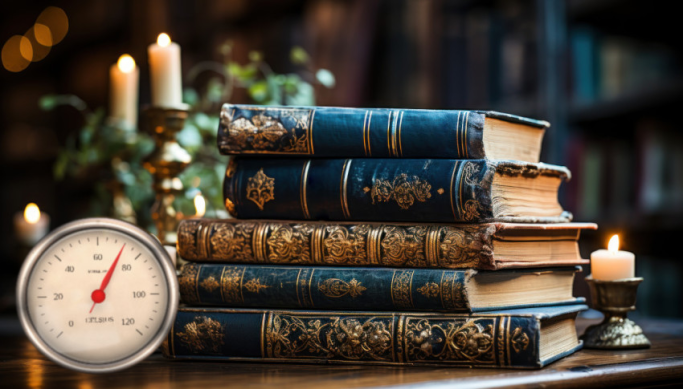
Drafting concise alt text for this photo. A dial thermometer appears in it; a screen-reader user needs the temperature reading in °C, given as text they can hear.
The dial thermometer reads 72 °C
